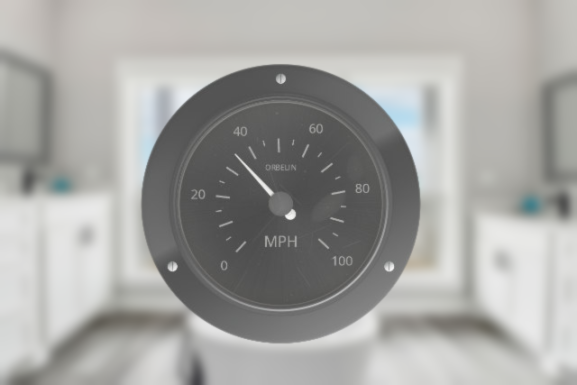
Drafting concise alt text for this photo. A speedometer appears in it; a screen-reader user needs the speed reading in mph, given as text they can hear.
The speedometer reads 35 mph
